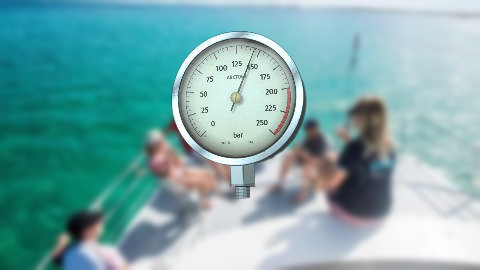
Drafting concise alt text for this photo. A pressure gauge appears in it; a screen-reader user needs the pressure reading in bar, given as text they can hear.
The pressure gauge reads 145 bar
